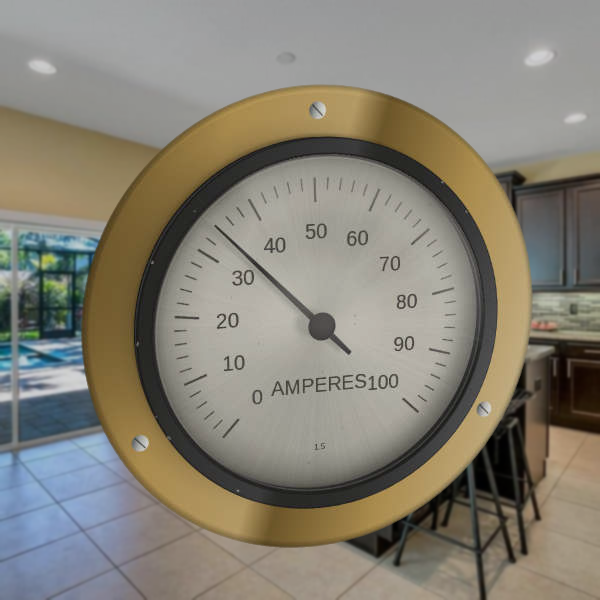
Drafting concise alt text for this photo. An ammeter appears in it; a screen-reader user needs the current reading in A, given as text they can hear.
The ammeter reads 34 A
